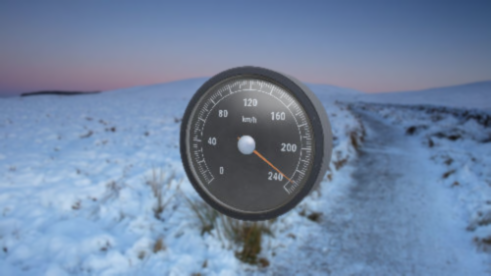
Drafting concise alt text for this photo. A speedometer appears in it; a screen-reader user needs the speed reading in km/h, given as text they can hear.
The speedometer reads 230 km/h
